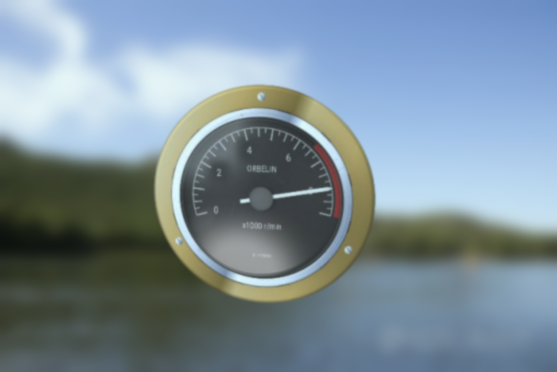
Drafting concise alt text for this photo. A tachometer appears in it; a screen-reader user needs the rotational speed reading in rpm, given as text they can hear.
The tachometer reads 8000 rpm
